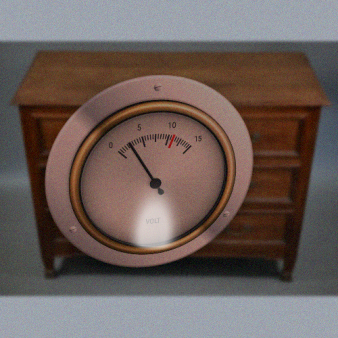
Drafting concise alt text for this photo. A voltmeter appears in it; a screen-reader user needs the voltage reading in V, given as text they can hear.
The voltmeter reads 2.5 V
